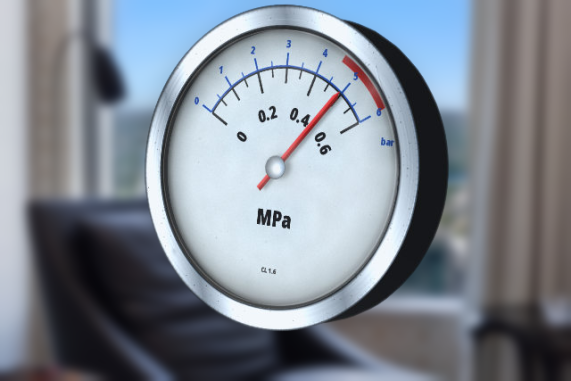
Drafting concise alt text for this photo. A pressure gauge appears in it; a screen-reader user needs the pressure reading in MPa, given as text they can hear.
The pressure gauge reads 0.5 MPa
